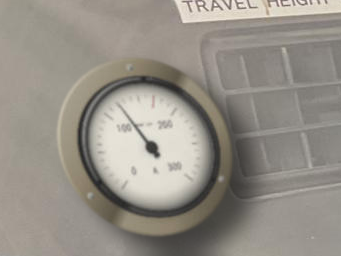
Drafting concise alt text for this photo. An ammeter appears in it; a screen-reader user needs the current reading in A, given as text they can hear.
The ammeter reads 120 A
